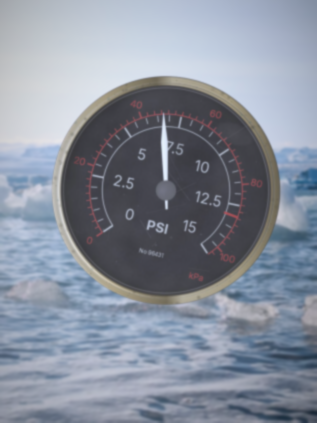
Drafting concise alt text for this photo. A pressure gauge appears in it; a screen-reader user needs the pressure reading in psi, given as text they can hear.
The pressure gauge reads 6.75 psi
